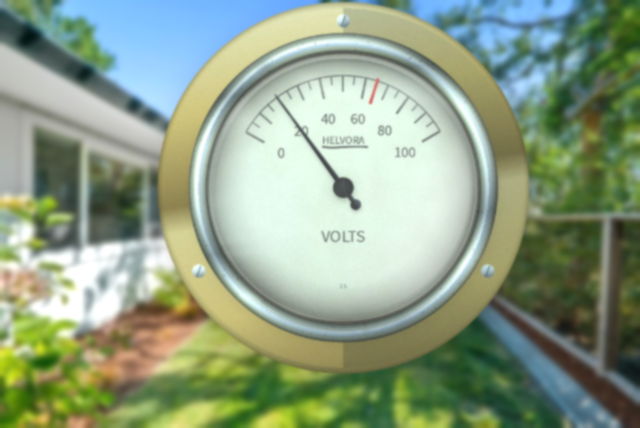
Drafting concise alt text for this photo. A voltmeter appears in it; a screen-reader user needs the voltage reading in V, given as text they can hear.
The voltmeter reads 20 V
